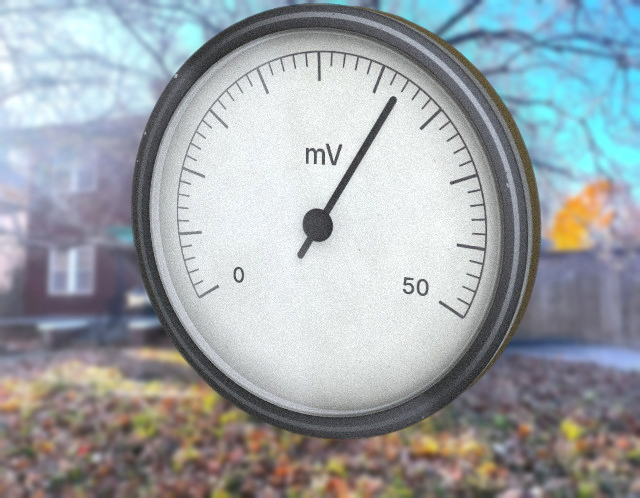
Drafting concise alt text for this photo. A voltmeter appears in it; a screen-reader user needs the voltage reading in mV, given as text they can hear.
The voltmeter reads 32 mV
